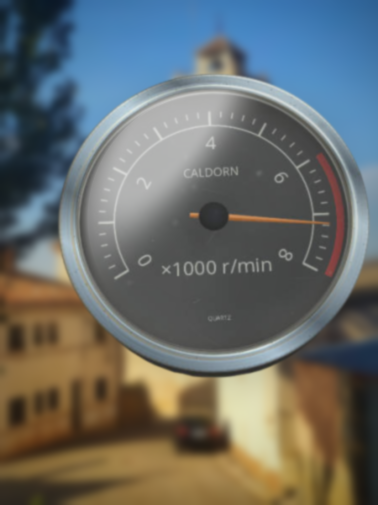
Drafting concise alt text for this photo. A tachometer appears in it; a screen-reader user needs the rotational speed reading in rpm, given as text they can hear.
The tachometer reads 7200 rpm
